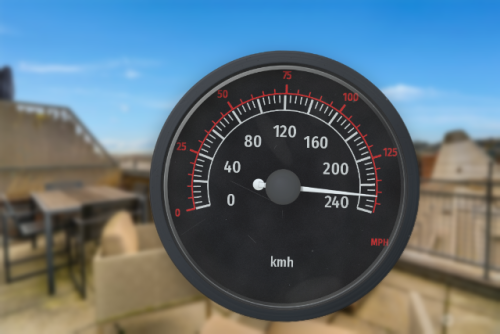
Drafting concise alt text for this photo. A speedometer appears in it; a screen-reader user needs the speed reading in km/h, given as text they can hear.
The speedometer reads 228 km/h
